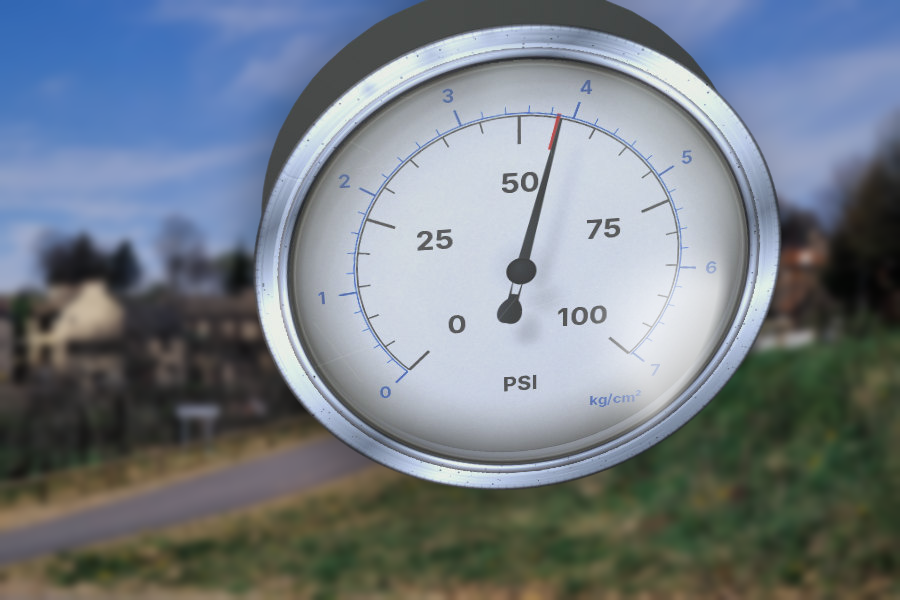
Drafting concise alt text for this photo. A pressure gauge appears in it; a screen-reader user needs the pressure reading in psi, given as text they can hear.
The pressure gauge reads 55 psi
